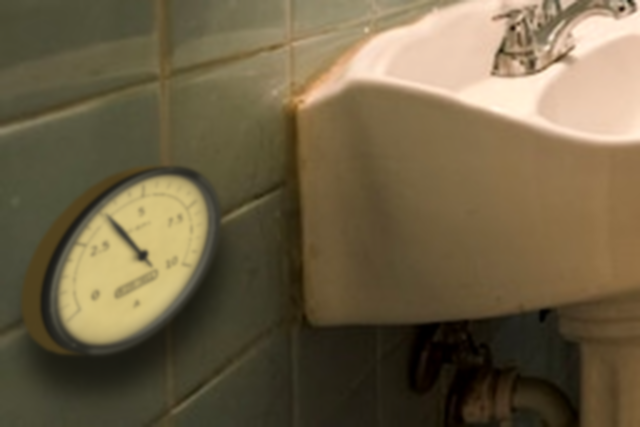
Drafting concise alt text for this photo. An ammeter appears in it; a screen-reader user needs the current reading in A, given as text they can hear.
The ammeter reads 3.5 A
